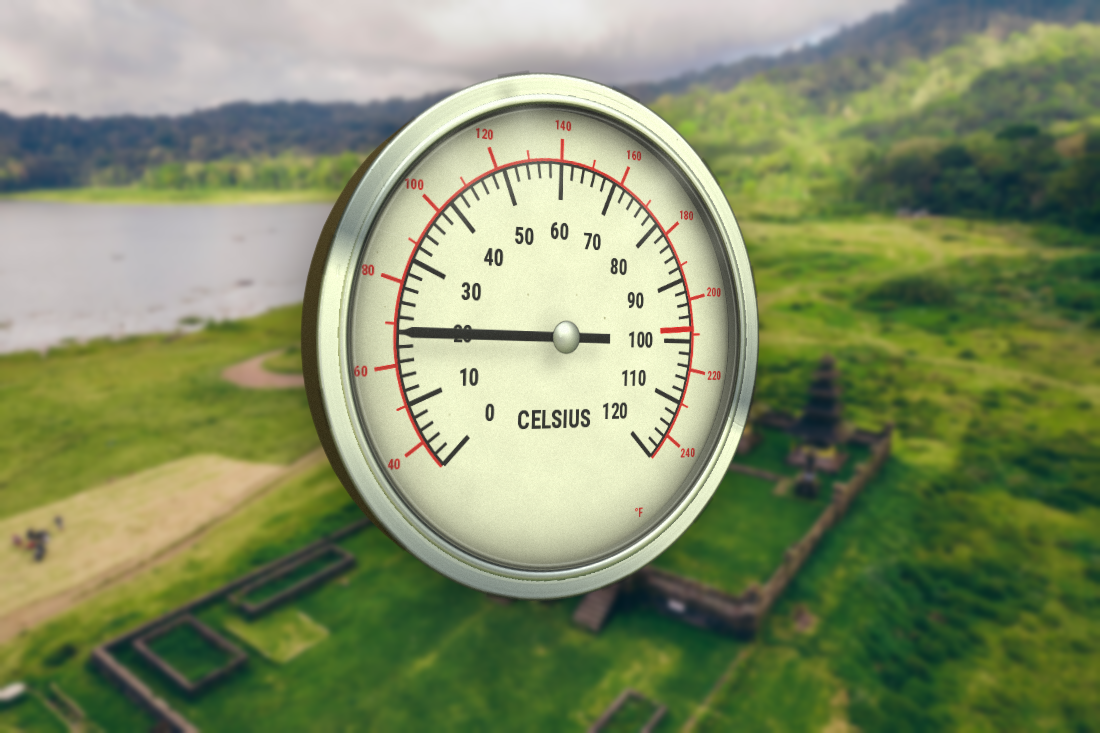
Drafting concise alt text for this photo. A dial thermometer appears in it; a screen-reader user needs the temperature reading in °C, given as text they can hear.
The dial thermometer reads 20 °C
